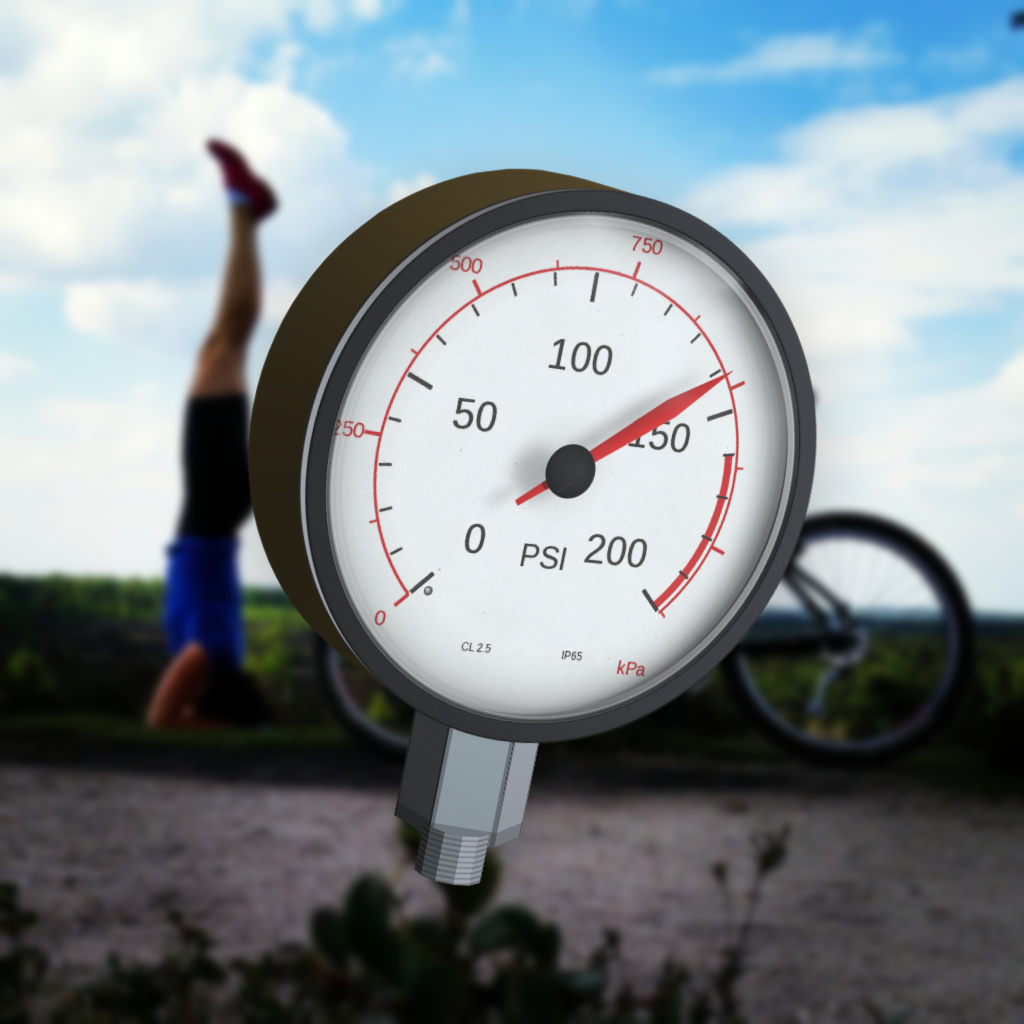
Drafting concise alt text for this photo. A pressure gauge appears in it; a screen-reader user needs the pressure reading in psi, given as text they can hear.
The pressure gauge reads 140 psi
